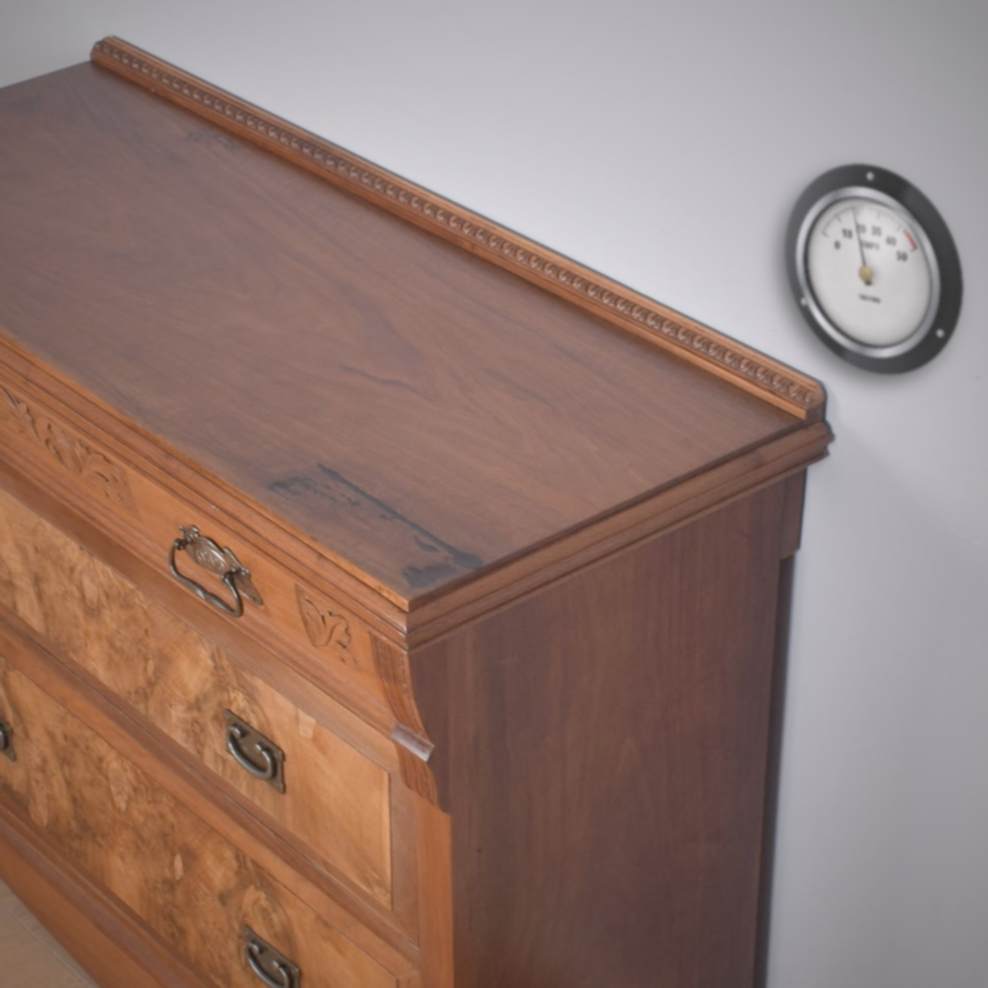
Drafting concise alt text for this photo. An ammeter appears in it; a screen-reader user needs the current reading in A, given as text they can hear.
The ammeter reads 20 A
